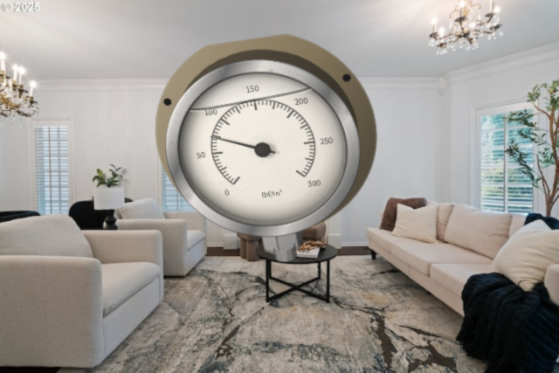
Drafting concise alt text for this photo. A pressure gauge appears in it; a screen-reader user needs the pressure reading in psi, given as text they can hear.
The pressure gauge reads 75 psi
